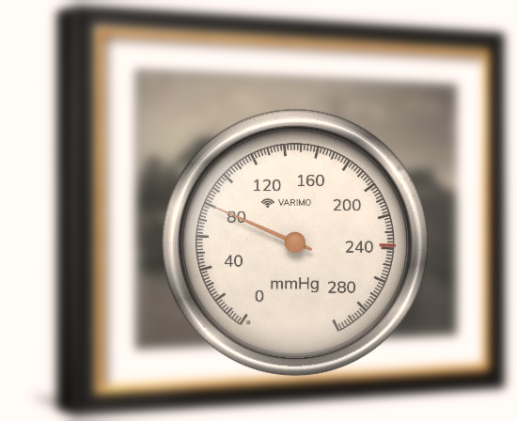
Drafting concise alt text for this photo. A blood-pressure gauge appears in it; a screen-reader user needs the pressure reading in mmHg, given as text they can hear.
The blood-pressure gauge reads 80 mmHg
